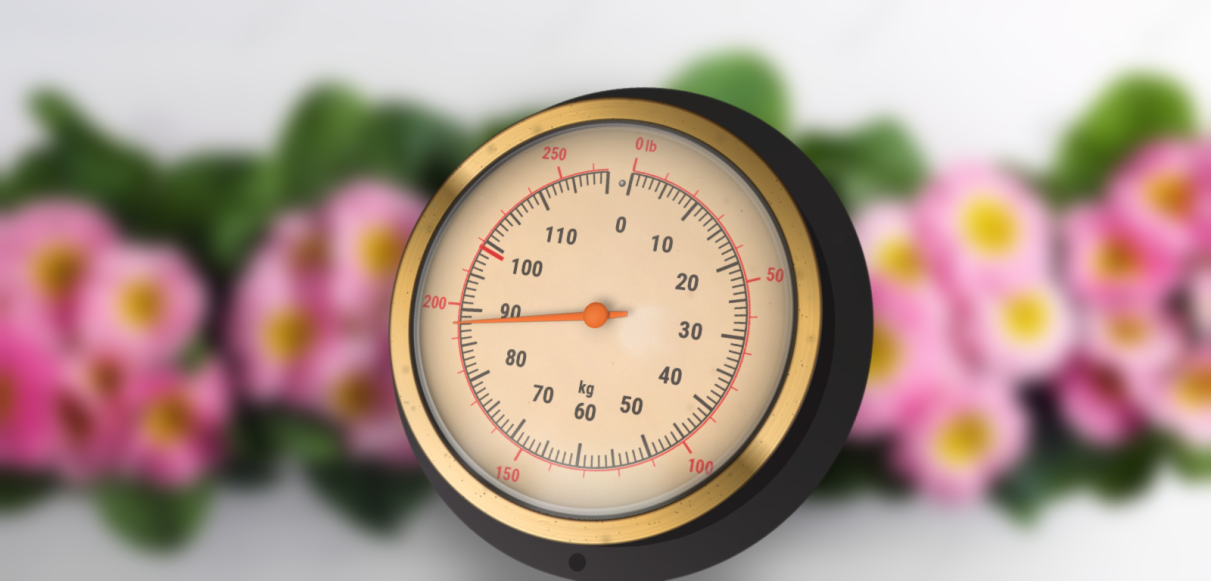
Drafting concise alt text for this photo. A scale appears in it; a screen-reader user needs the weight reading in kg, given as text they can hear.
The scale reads 88 kg
